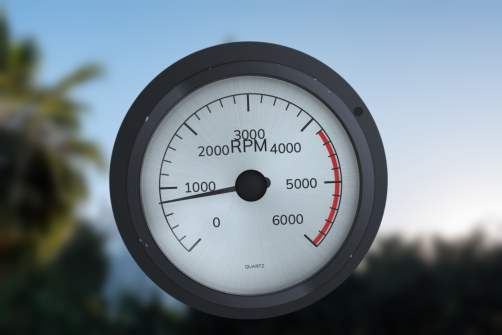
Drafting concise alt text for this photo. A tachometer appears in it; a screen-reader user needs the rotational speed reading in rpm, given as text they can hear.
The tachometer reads 800 rpm
